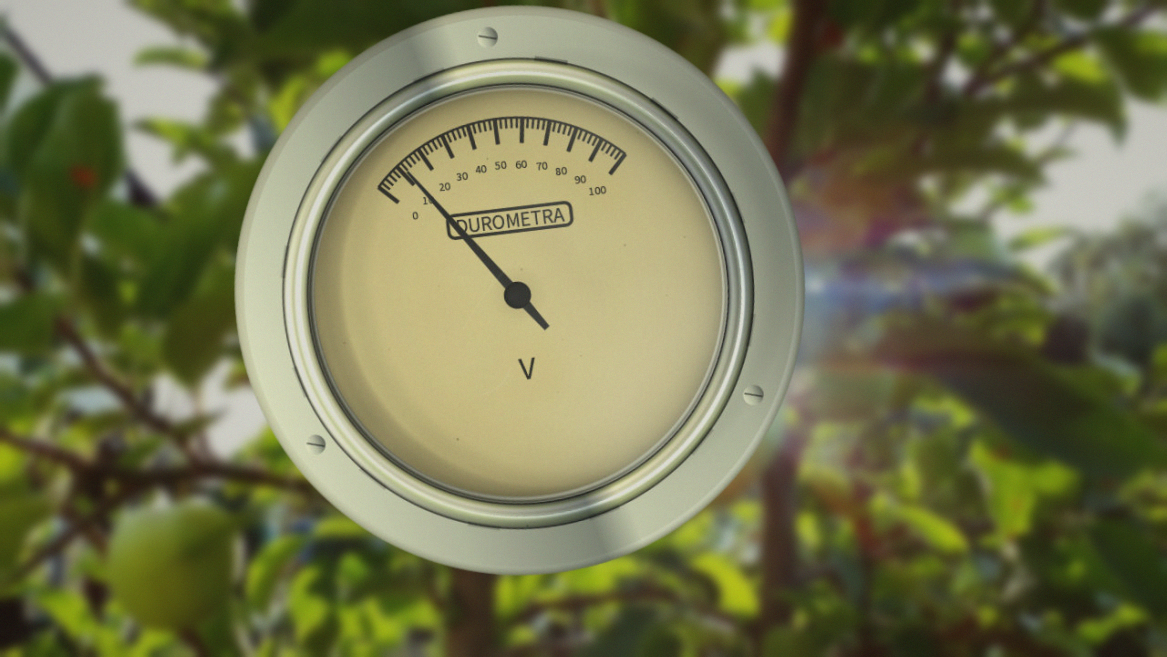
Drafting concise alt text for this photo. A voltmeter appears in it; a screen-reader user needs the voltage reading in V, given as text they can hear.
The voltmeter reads 12 V
